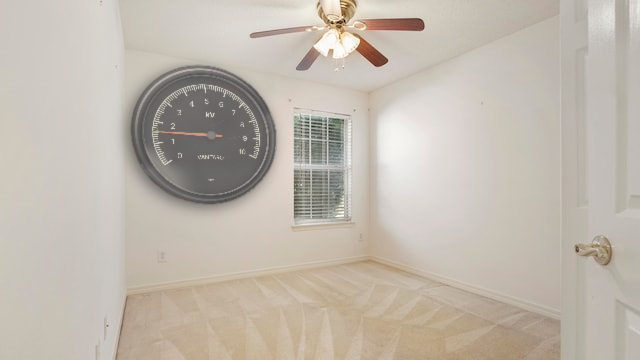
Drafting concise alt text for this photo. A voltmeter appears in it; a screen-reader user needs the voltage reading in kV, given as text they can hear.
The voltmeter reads 1.5 kV
